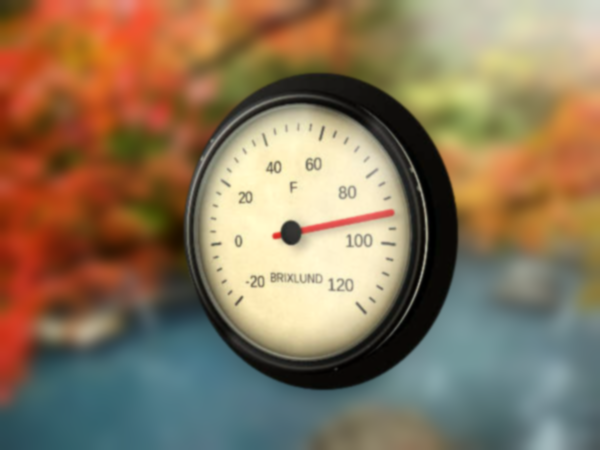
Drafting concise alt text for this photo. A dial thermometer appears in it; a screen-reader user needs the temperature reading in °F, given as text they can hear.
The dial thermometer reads 92 °F
